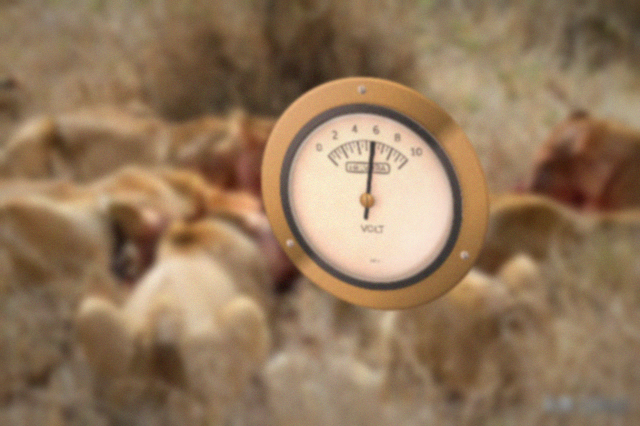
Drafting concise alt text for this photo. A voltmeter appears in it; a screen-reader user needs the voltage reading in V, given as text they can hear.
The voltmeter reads 6 V
